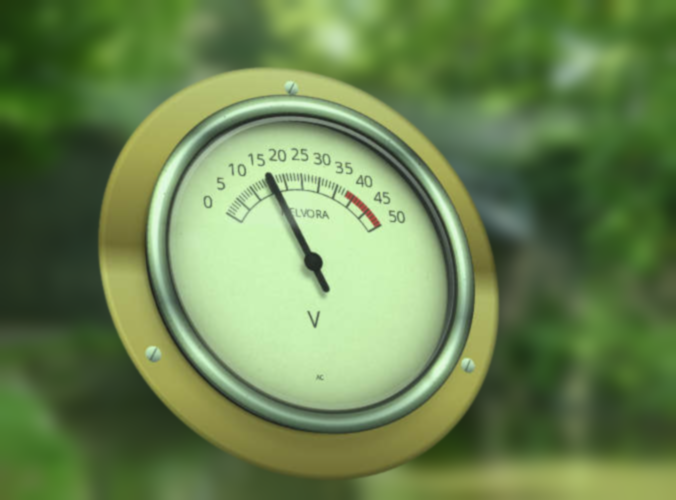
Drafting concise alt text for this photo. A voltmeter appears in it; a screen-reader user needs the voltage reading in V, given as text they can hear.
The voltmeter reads 15 V
